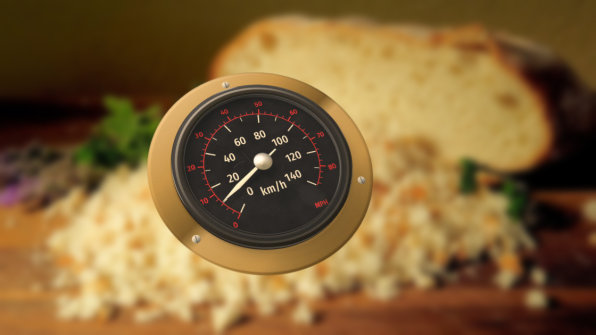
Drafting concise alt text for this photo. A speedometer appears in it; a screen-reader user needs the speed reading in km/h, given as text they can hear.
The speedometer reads 10 km/h
